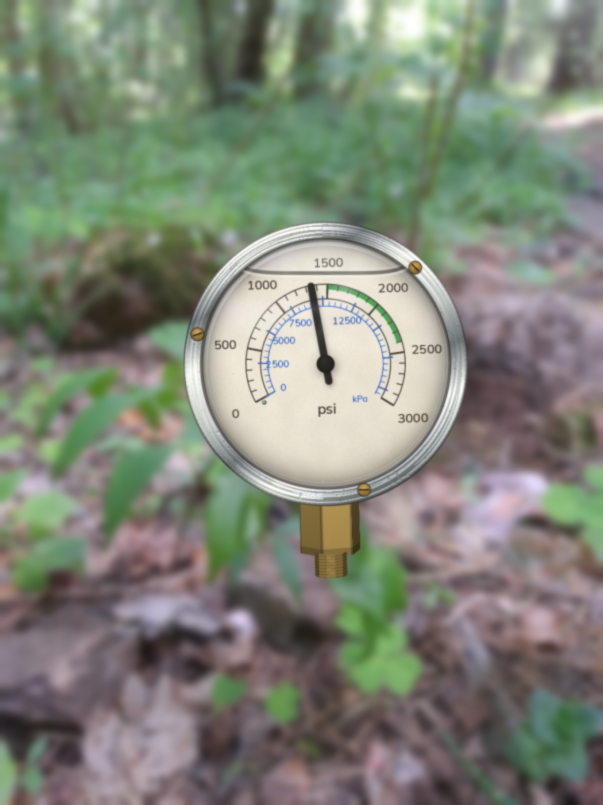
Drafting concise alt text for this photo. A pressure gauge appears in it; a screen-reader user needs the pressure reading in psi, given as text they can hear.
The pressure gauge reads 1350 psi
